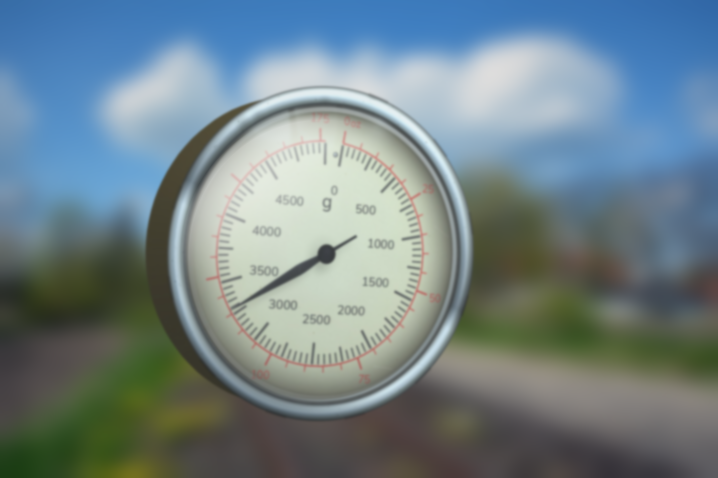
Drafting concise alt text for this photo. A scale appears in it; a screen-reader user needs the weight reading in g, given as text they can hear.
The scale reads 3300 g
